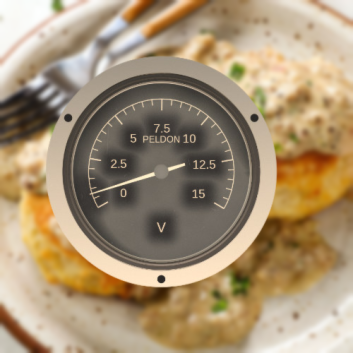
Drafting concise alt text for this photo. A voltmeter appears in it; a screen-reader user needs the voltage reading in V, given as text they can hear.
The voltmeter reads 0.75 V
